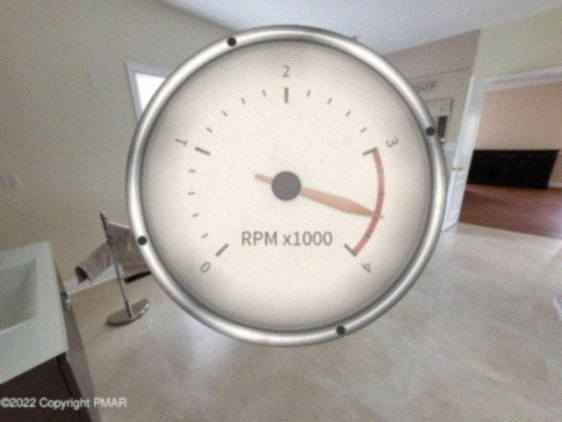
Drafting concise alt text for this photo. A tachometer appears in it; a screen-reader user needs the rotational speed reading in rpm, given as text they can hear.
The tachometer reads 3600 rpm
